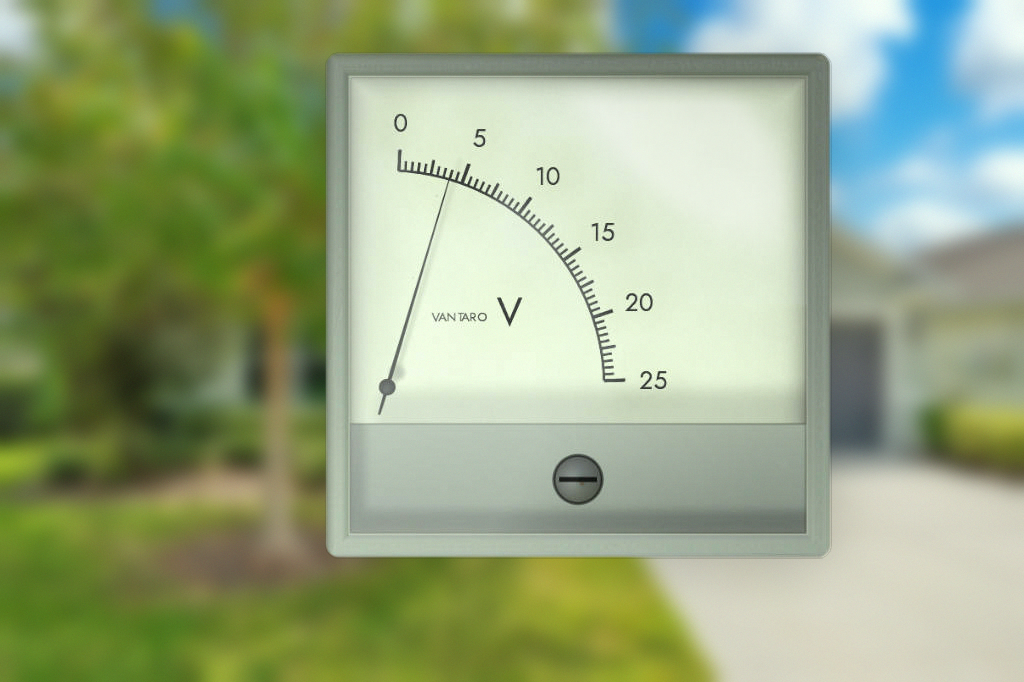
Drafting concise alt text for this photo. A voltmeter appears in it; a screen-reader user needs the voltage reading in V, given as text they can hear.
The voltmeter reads 4 V
